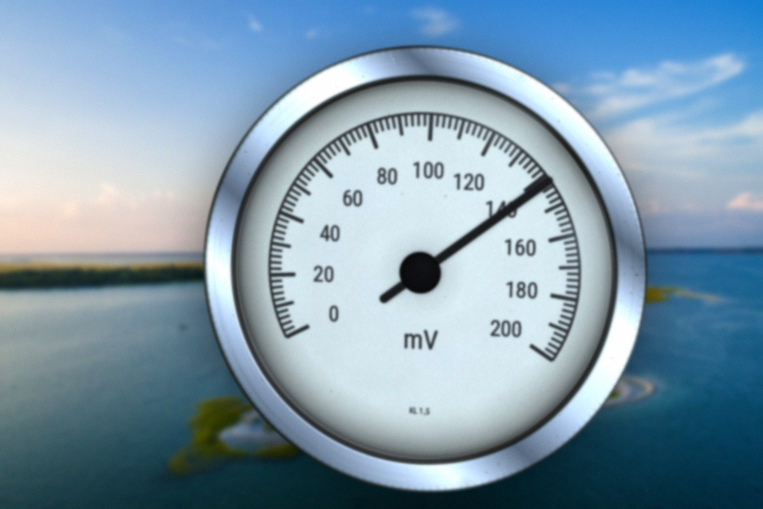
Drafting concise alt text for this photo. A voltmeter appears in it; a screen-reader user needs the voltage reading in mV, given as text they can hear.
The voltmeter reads 142 mV
